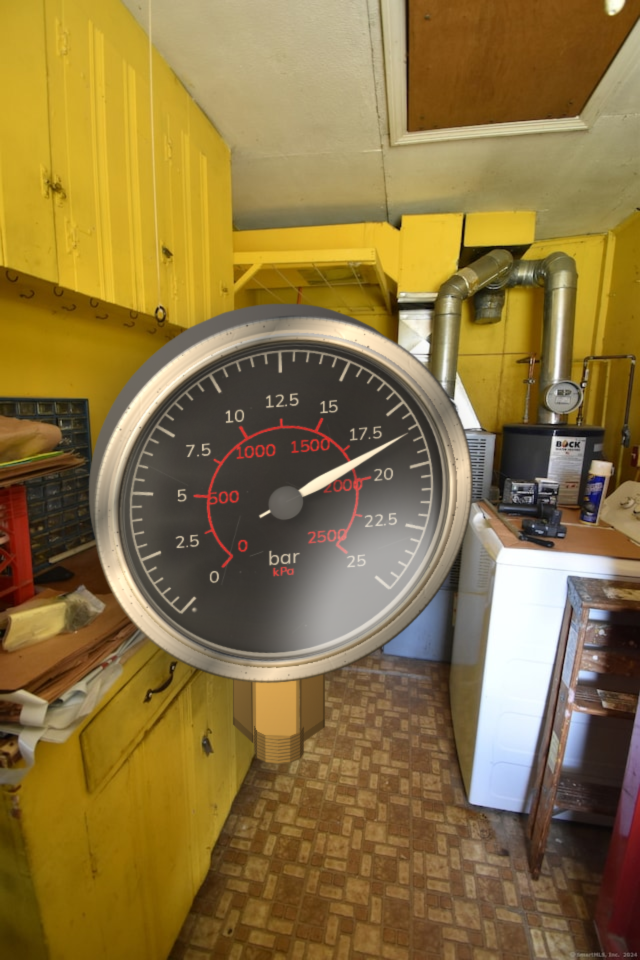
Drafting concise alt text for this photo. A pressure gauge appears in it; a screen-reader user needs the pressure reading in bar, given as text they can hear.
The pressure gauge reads 18.5 bar
